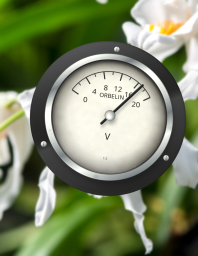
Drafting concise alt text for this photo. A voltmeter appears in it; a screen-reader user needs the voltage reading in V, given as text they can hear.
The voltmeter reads 17 V
